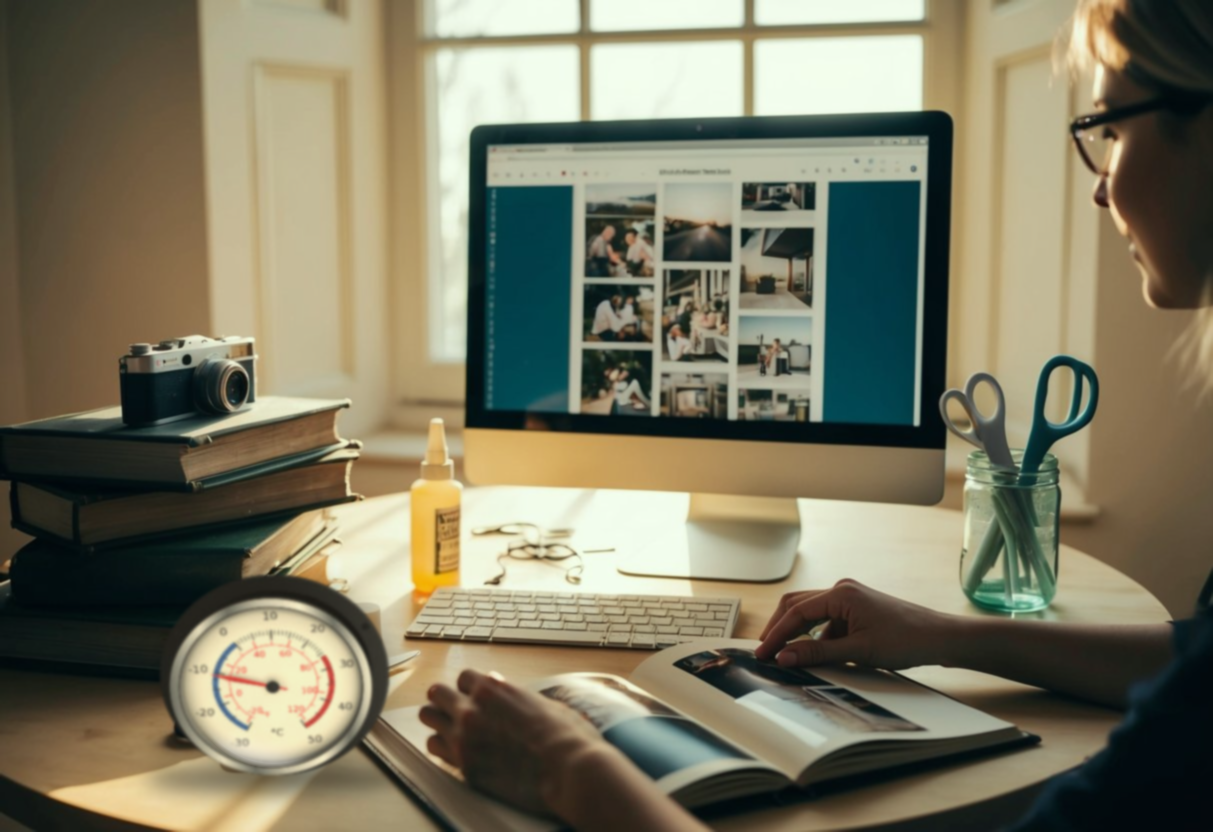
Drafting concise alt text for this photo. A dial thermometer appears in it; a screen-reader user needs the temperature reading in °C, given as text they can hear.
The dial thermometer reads -10 °C
